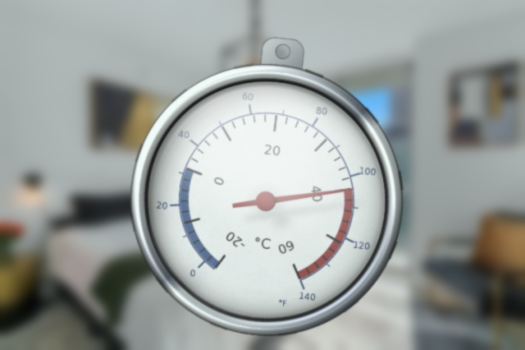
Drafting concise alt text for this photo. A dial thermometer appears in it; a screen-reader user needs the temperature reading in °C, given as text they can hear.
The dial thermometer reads 40 °C
